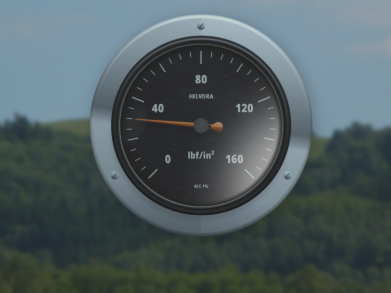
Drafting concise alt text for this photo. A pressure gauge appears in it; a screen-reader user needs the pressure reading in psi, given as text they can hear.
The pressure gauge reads 30 psi
